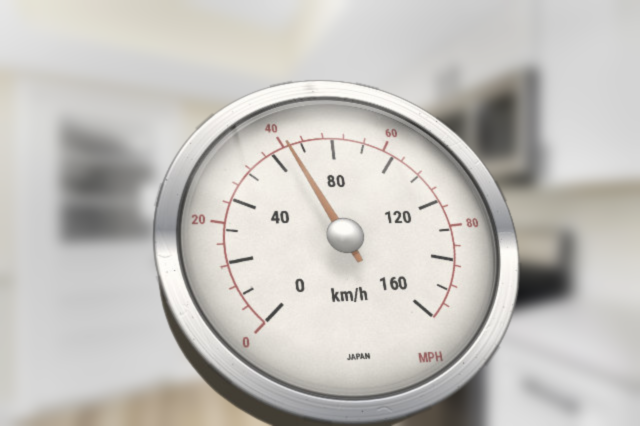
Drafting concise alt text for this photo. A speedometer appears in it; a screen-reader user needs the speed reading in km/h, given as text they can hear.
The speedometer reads 65 km/h
